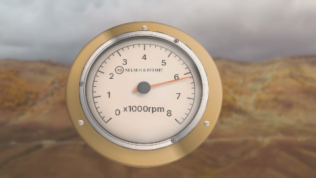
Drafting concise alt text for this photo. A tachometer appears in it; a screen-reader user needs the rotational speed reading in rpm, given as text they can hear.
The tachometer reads 6200 rpm
